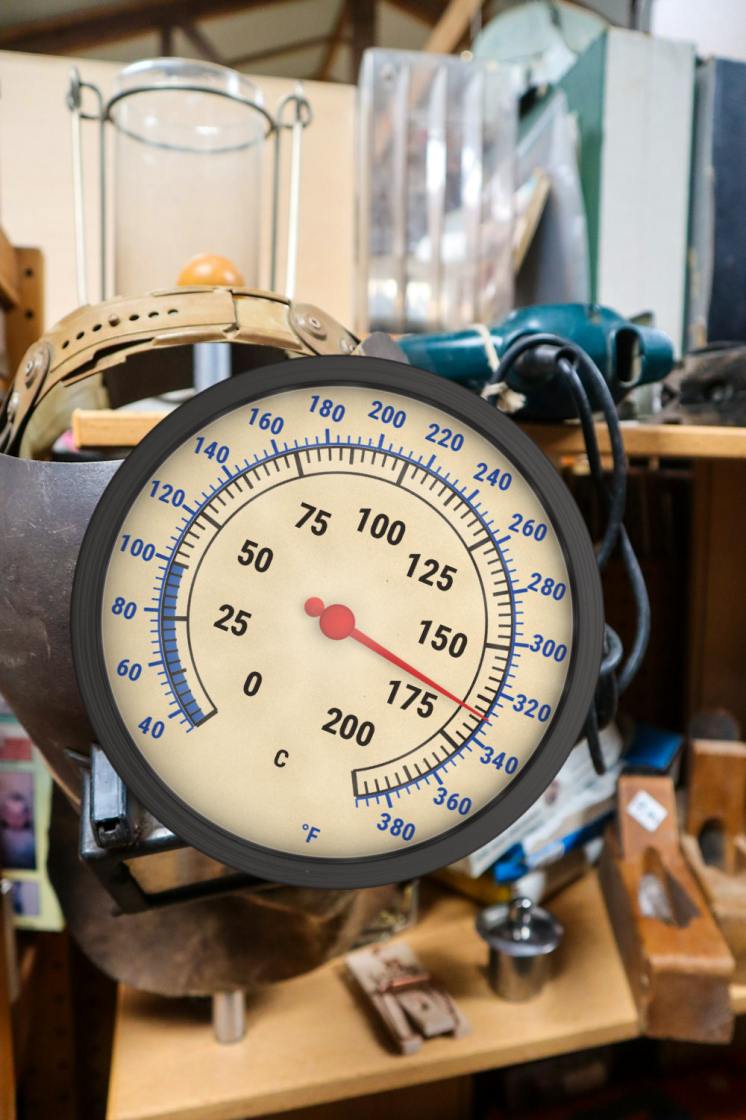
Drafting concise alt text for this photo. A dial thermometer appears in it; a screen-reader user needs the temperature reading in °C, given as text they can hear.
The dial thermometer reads 166.25 °C
